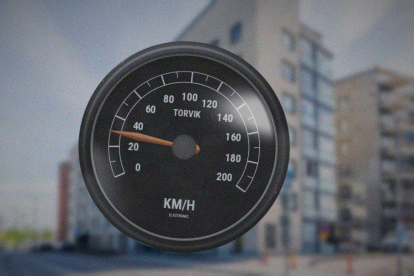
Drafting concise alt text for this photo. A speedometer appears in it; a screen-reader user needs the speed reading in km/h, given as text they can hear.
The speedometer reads 30 km/h
